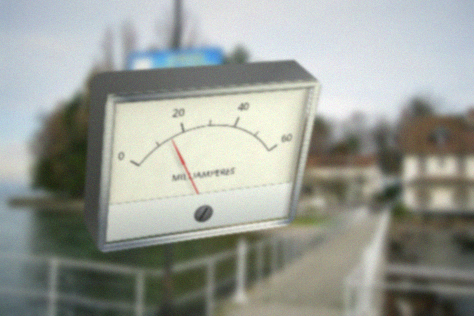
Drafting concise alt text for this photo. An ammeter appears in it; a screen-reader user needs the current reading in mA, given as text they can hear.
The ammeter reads 15 mA
